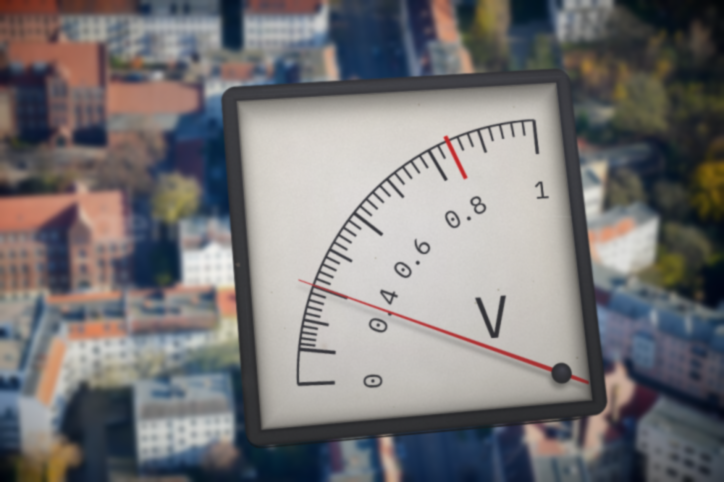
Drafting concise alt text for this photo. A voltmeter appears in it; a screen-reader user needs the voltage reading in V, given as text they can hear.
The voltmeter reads 0.4 V
